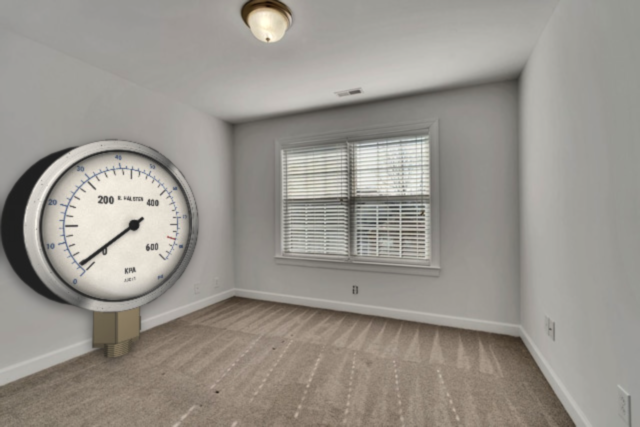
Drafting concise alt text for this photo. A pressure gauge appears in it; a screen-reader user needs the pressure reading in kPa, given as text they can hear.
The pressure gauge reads 20 kPa
